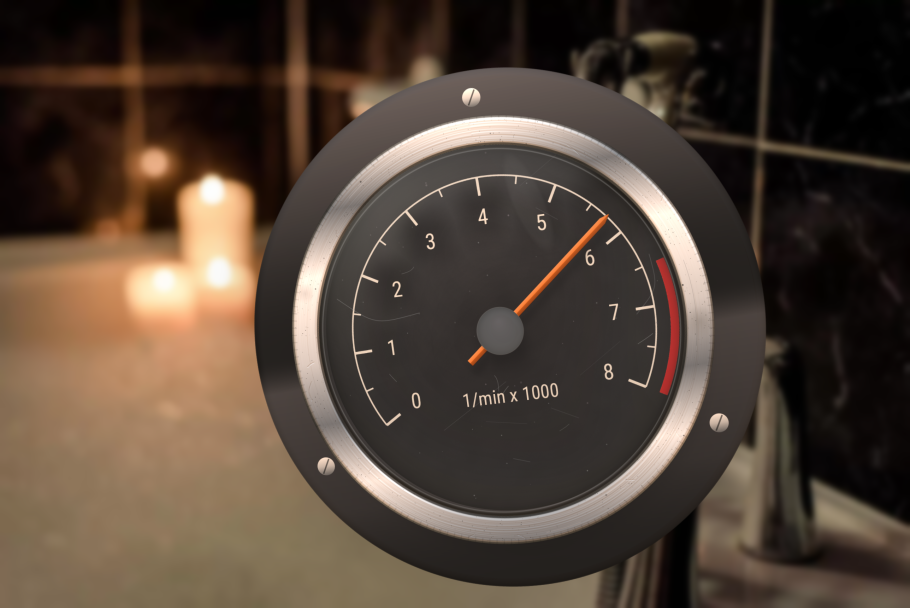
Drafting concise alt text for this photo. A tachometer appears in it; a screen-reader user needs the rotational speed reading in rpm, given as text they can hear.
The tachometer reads 5750 rpm
